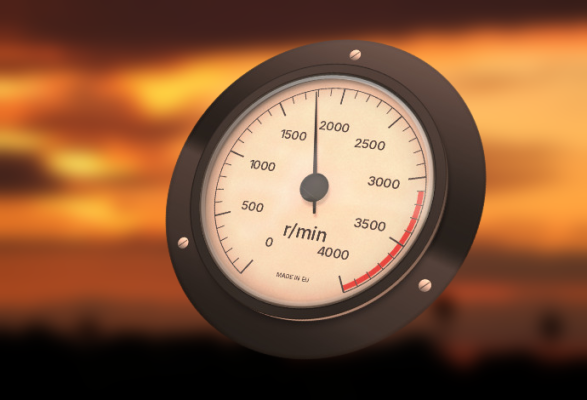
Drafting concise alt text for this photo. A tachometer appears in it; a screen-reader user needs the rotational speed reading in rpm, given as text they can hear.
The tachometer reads 1800 rpm
